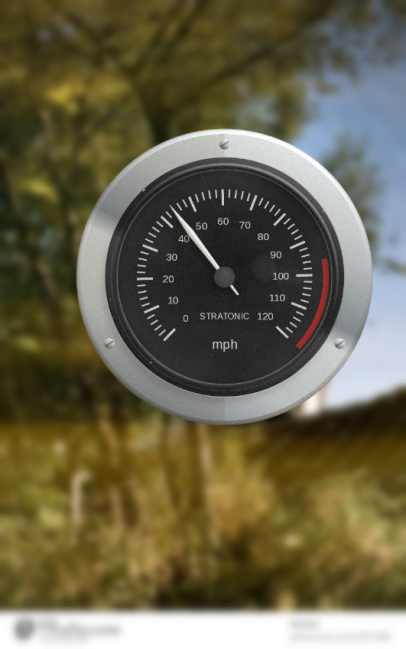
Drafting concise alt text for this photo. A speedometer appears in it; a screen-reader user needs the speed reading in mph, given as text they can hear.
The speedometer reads 44 mph
